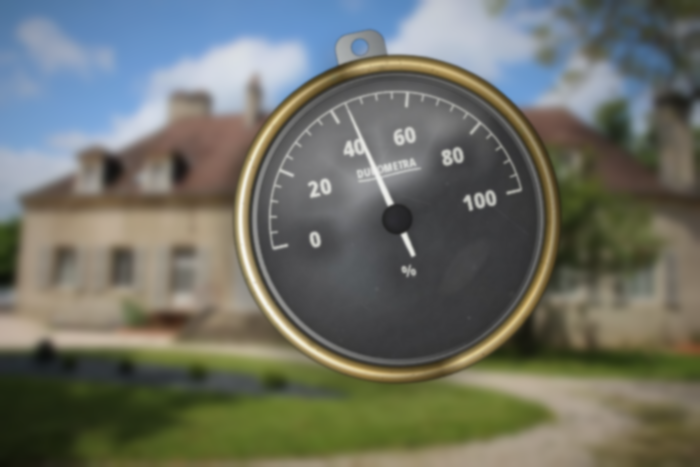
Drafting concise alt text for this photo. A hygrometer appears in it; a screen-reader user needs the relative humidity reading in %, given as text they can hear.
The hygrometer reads 44 %
